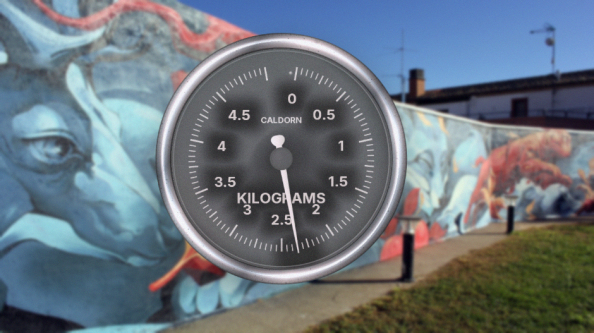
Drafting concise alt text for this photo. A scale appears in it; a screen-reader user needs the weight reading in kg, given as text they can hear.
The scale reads 2.35 kg
